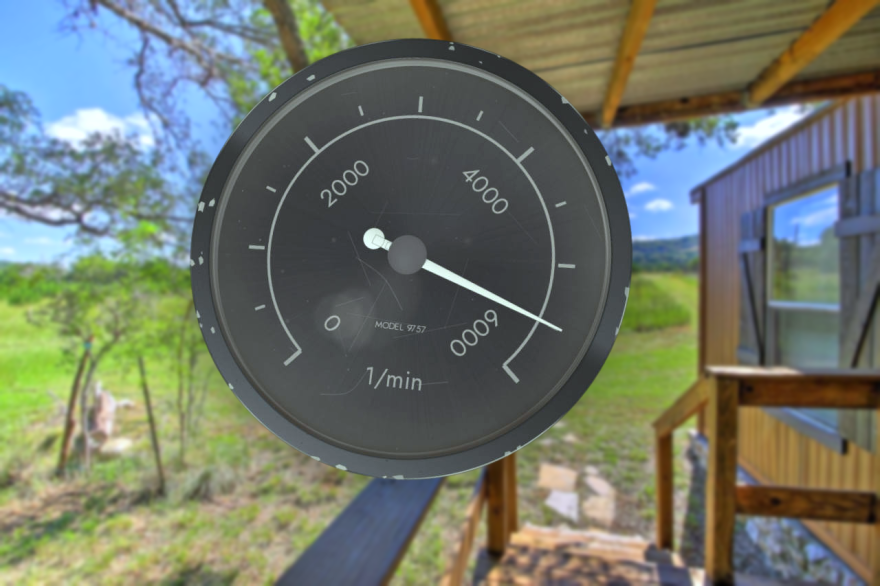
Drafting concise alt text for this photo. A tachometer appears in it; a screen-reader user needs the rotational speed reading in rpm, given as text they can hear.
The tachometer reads 5500 rpm
